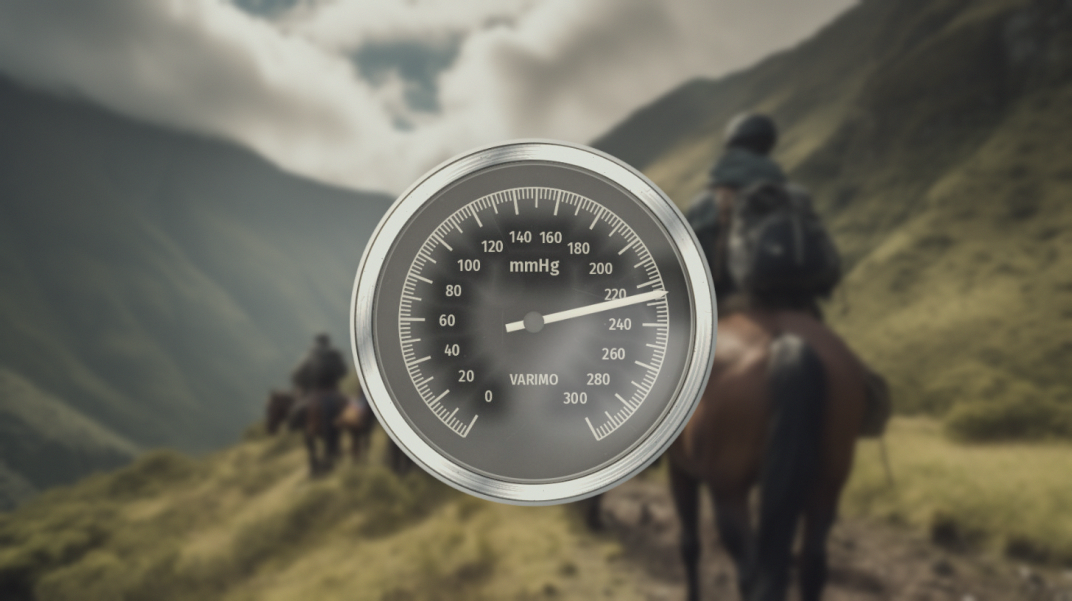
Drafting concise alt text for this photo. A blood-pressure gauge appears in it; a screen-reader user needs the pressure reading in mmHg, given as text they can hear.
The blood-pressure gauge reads 226 mmHg
